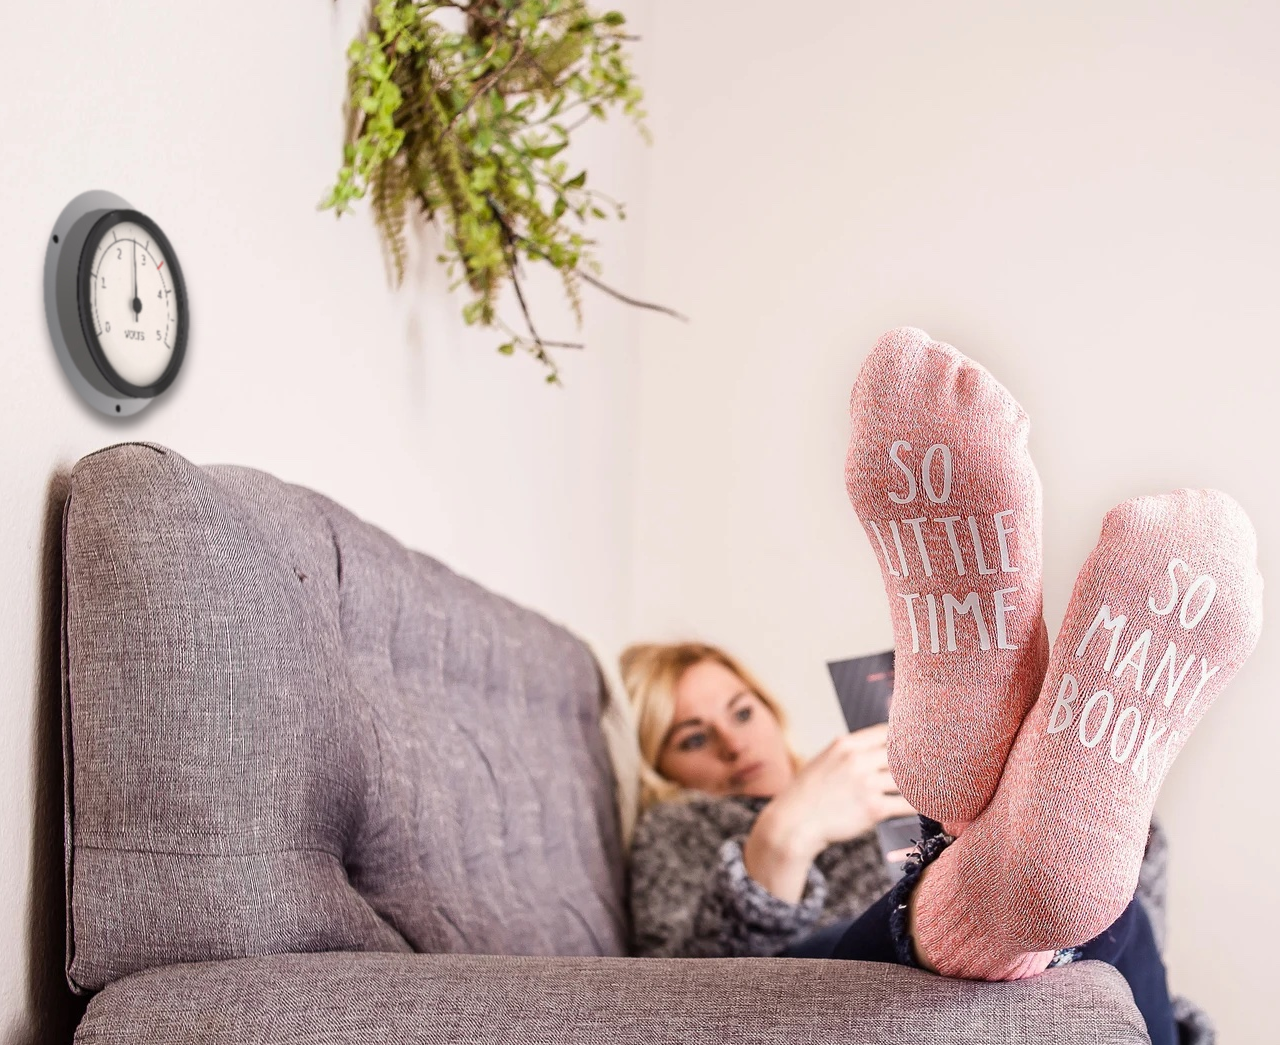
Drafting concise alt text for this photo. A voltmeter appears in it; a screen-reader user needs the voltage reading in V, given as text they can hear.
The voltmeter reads 2.5 V
